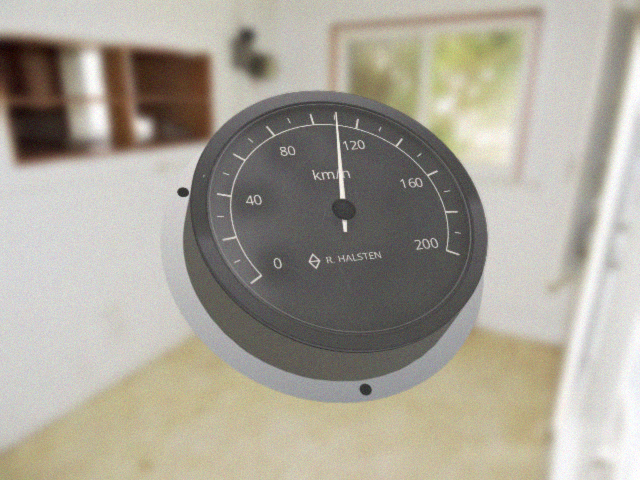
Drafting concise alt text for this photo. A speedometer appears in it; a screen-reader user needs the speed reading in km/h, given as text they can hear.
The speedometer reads 110 km/h
